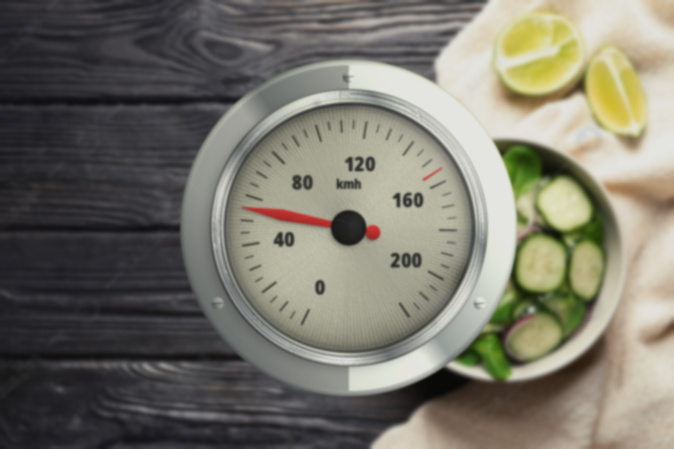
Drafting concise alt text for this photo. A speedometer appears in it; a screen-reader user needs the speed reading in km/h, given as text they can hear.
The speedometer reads 55 km/h
